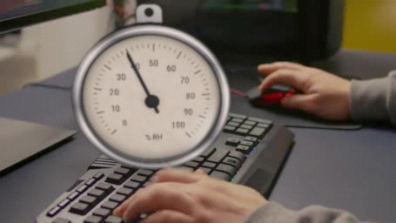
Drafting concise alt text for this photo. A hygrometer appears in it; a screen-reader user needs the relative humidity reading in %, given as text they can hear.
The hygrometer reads 40 %
